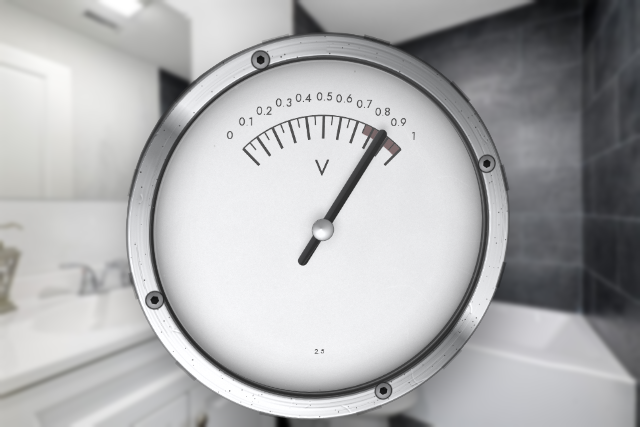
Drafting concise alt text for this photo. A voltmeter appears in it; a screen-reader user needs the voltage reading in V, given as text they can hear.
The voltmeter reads 0.85 V
